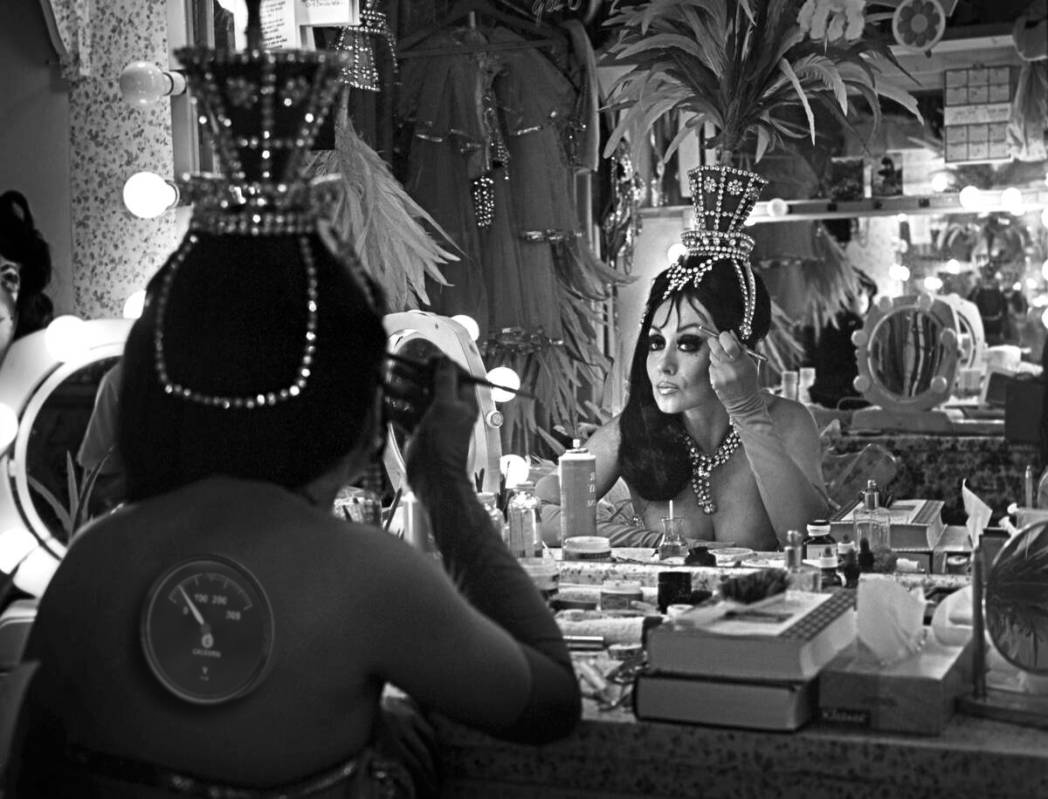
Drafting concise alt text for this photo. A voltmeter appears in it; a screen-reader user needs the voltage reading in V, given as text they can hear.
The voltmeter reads 50 V
